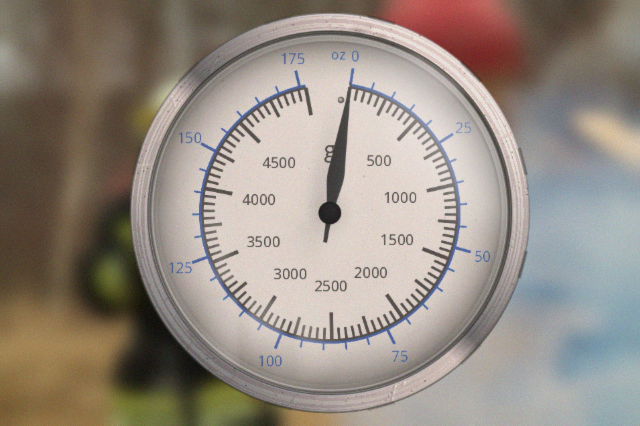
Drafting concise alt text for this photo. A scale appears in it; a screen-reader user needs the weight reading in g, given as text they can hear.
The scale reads 0 g
